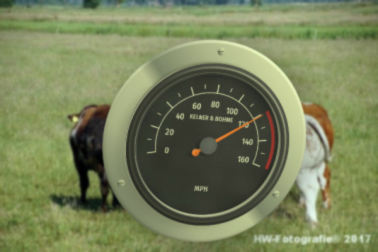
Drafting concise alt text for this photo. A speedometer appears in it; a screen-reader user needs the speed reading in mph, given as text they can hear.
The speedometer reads 120 mph
